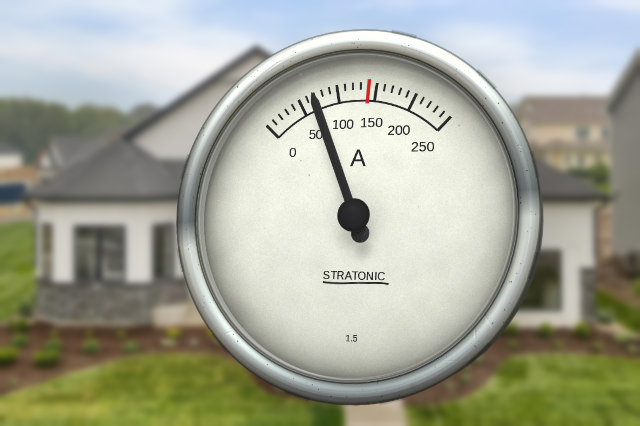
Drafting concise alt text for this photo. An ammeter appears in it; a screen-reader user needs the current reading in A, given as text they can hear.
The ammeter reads 70 A
